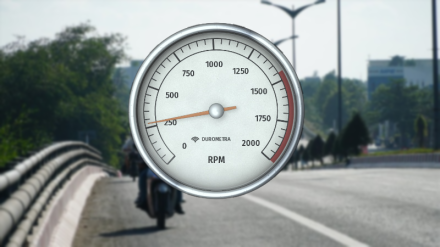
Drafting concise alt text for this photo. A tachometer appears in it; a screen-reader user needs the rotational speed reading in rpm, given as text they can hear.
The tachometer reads 275 rpm
